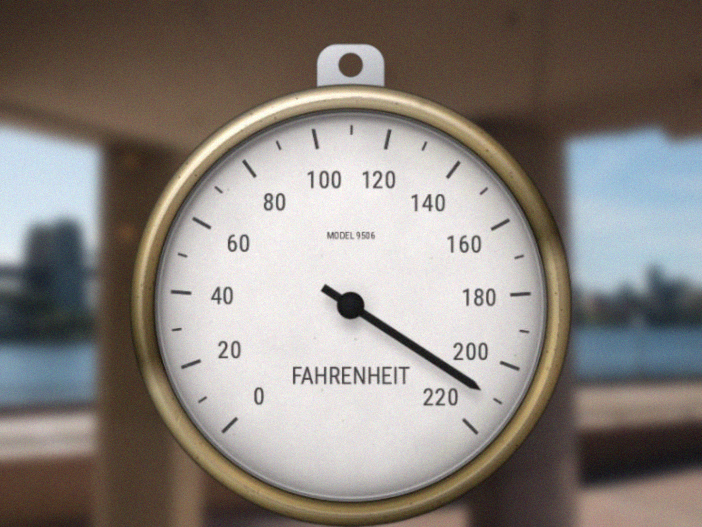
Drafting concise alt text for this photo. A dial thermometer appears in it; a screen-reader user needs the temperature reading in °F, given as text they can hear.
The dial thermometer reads 210 °F
